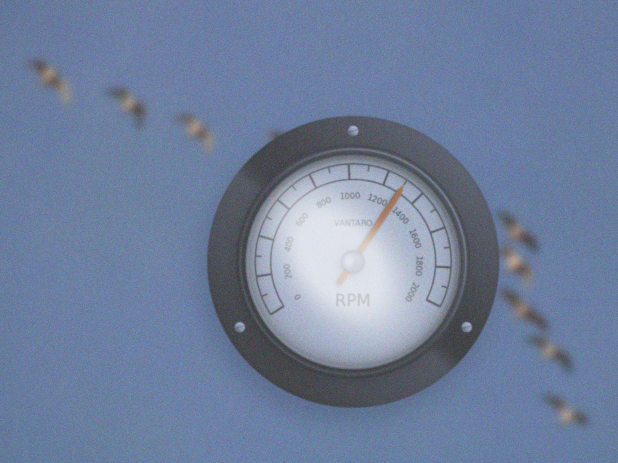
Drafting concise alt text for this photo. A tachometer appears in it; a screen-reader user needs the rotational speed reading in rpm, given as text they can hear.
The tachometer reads 1300 rpm
